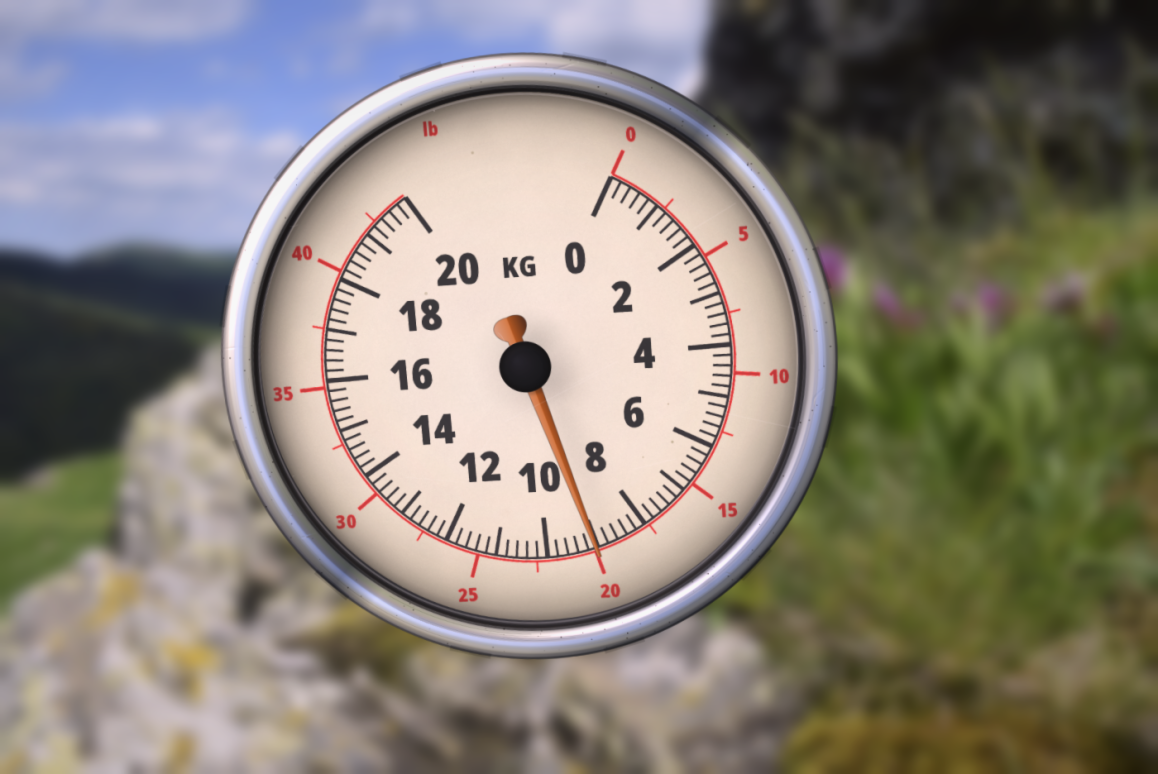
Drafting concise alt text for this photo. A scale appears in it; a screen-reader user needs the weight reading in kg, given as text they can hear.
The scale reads 9 kg
